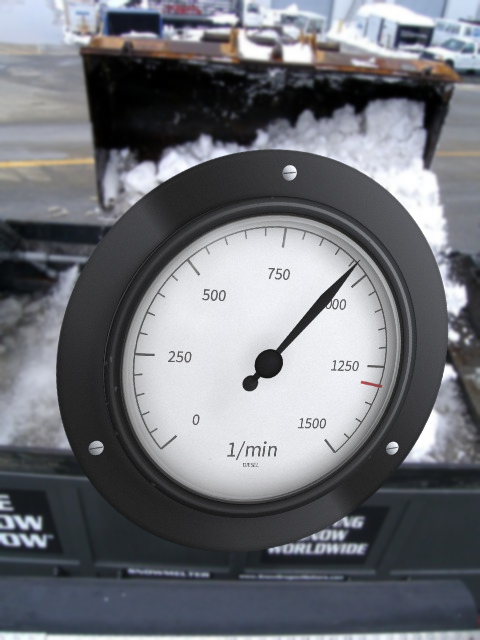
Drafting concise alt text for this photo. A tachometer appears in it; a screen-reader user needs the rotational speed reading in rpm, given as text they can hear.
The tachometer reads 950 rpm
